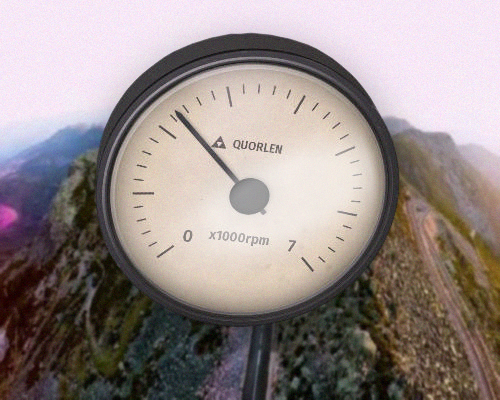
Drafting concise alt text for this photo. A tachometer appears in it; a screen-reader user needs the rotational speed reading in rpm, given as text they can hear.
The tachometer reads 2300 rpm
